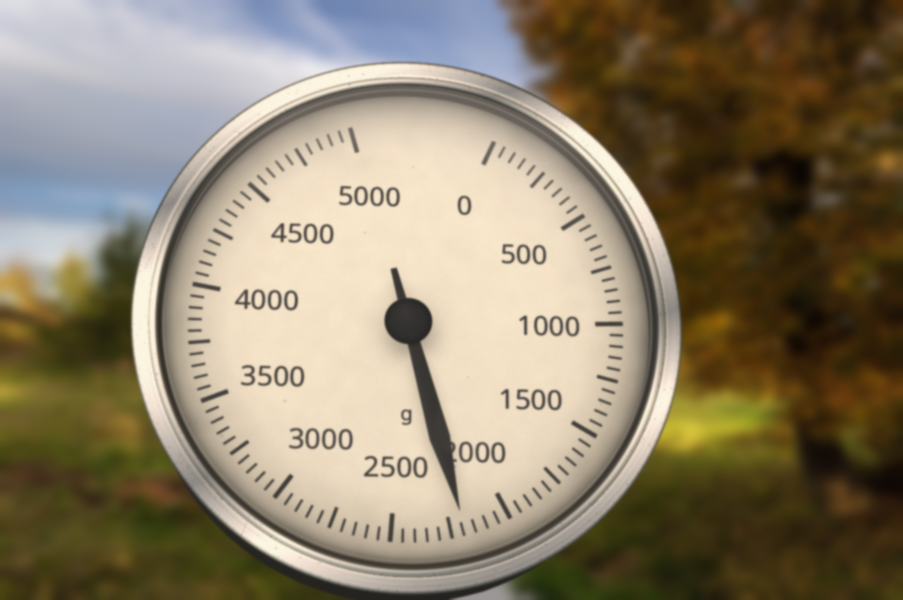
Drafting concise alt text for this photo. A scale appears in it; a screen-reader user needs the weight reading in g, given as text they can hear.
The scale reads 2200 g
